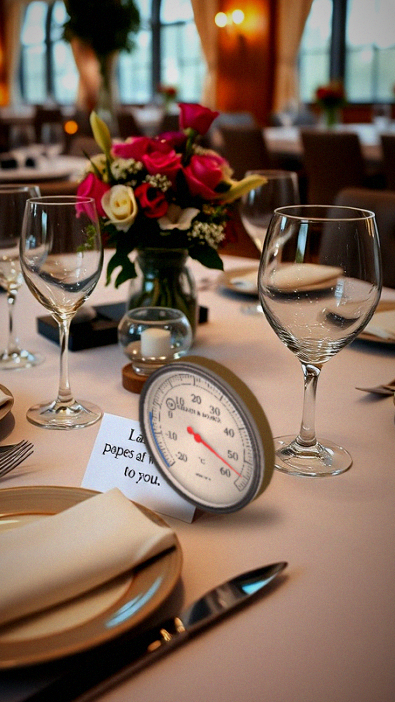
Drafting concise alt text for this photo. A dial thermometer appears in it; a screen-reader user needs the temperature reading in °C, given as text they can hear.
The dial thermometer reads 55 °C
